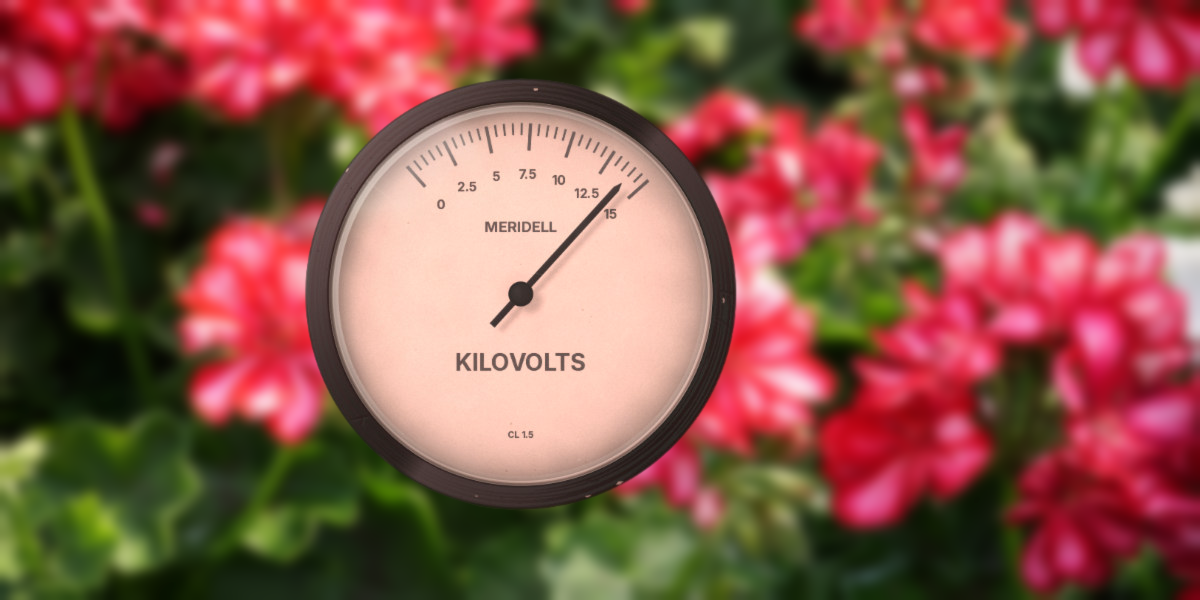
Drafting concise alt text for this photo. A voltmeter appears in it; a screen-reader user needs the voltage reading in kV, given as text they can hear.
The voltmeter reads 14 kV
